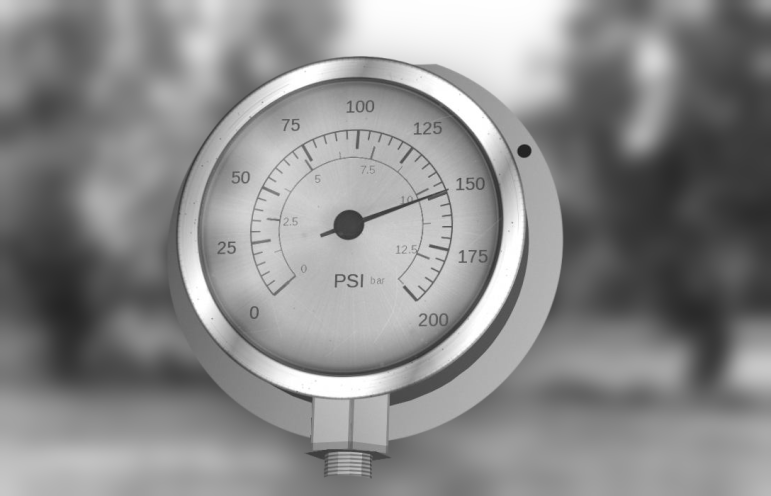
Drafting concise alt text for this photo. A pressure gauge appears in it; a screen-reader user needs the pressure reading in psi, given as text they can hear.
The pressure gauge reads 150 psi
